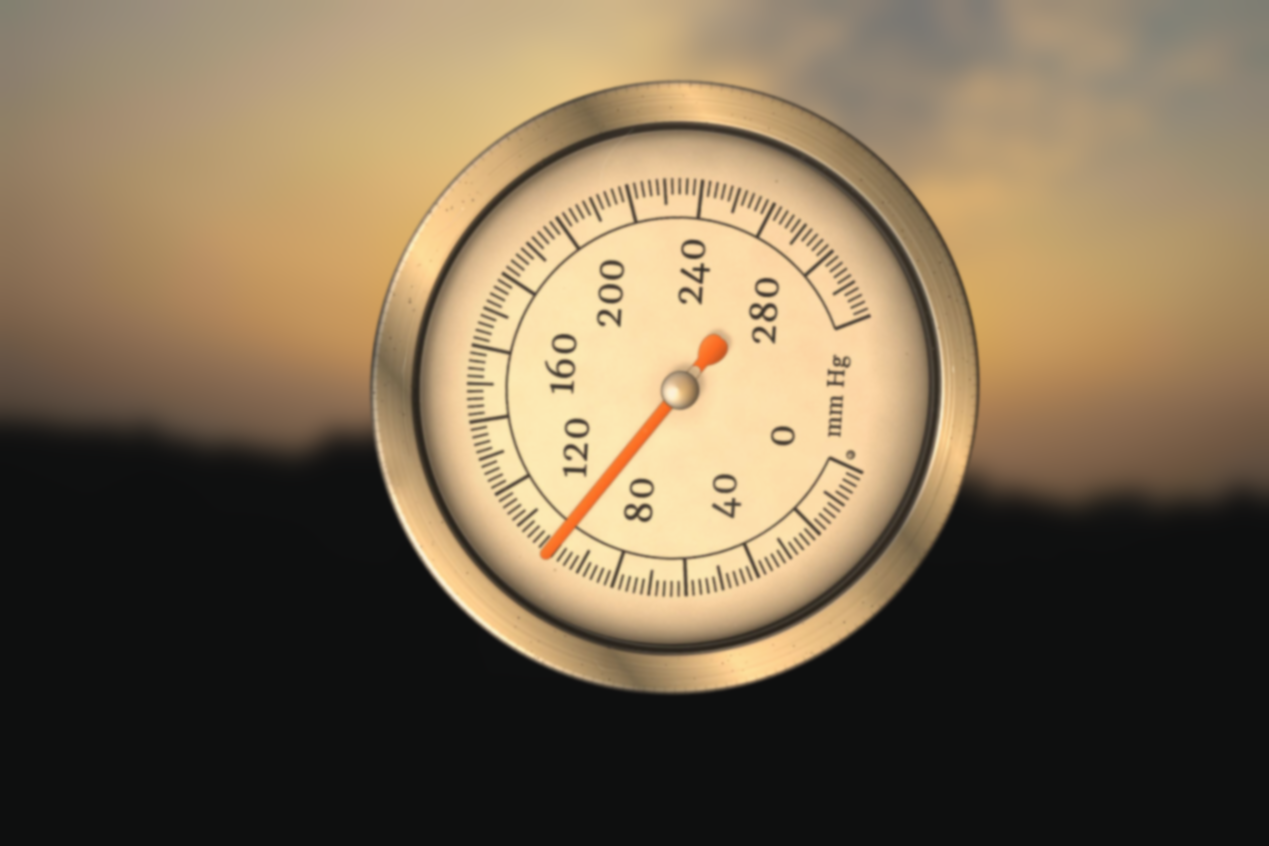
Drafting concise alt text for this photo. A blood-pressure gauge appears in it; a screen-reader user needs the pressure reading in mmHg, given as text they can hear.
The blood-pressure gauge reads 100 mmHg
